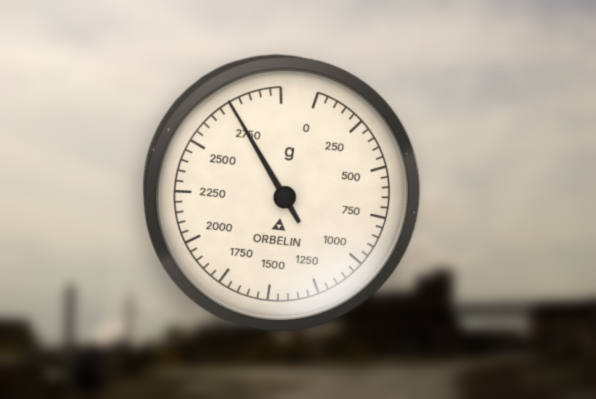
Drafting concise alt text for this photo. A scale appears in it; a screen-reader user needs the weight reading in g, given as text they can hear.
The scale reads 2750 g
